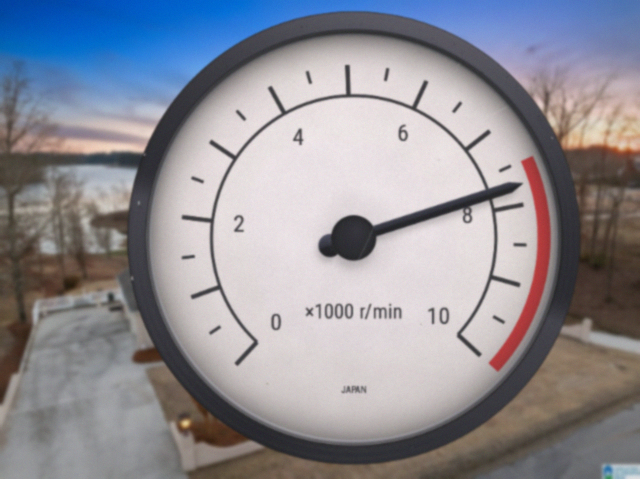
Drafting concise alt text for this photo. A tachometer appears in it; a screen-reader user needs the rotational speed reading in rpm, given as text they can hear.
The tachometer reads 7750 rpm
